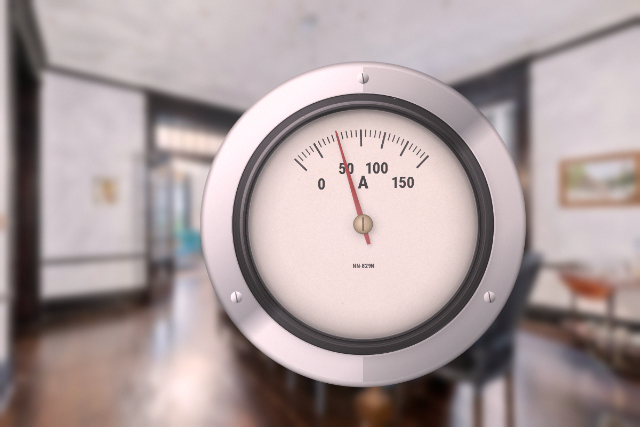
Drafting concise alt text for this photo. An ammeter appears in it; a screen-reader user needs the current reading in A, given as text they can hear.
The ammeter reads 50 A
